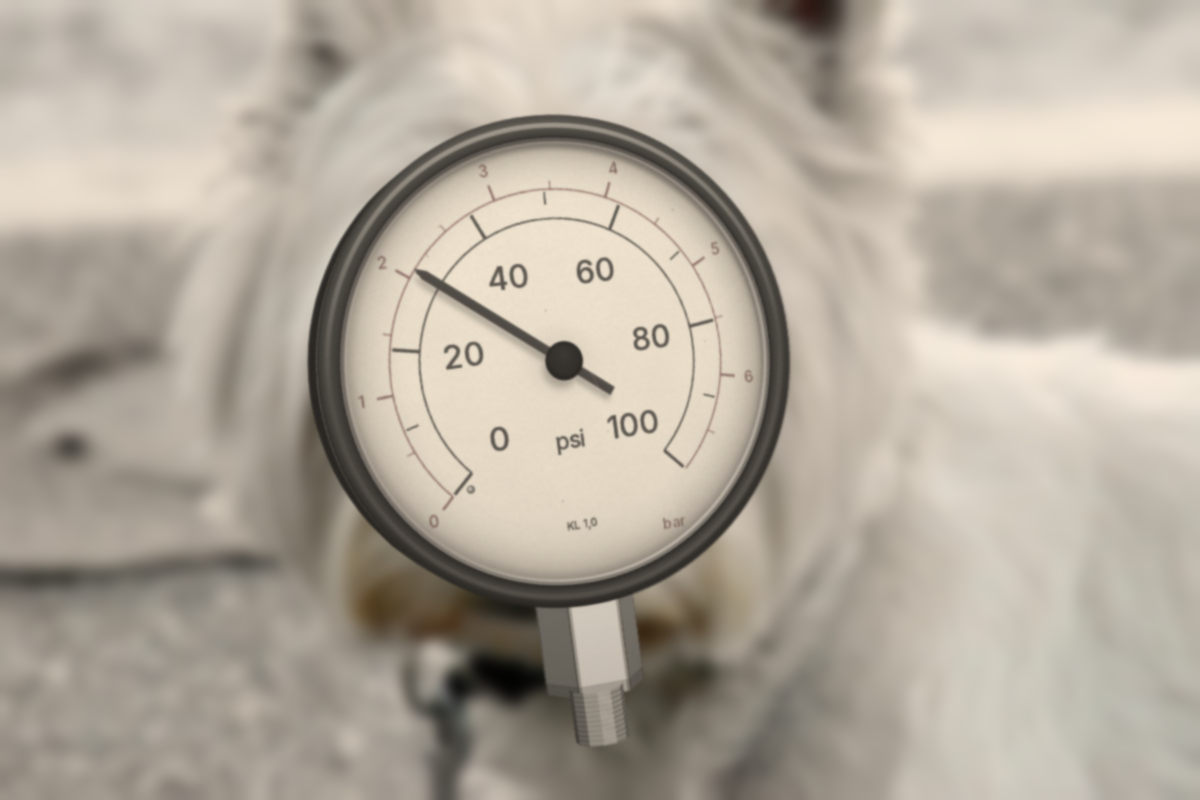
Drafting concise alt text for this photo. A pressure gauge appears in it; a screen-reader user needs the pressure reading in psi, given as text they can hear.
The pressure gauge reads 30 psi
